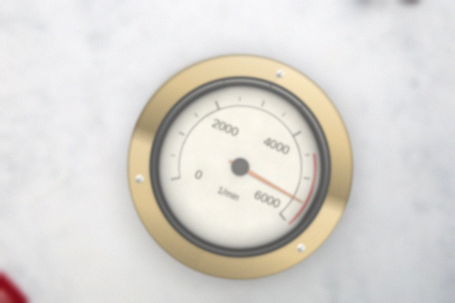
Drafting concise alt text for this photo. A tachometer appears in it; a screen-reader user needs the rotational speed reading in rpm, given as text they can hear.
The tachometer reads 5500 rpm
